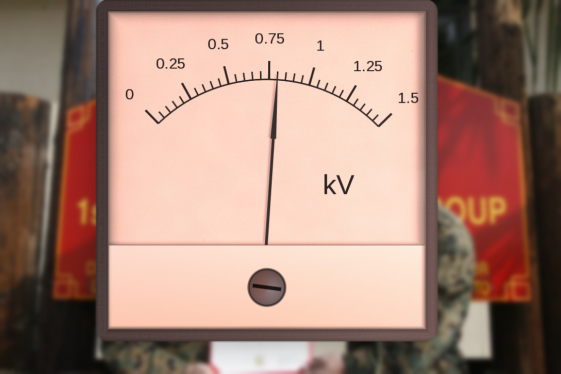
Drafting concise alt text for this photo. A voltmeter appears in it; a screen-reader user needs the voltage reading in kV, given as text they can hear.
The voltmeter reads 0.8 kV
